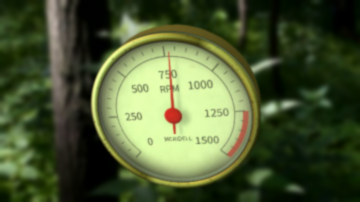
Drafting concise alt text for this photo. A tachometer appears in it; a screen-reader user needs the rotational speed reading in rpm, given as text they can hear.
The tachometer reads 775 rpm
